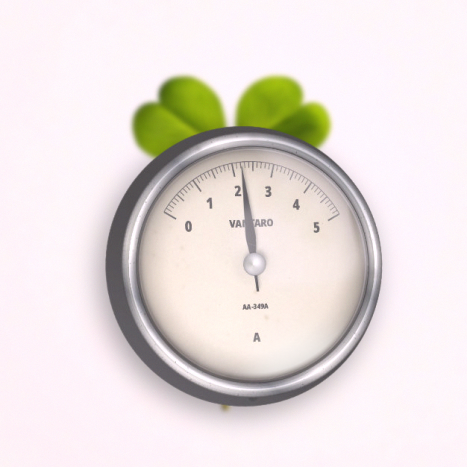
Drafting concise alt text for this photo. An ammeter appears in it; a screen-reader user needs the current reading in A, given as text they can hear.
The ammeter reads 2.2 A
